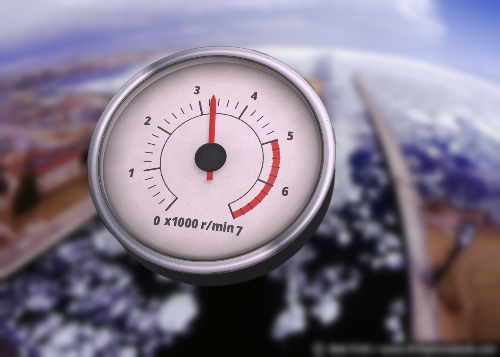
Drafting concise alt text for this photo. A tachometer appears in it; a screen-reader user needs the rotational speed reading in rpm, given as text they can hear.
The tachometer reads 3300 rpm
